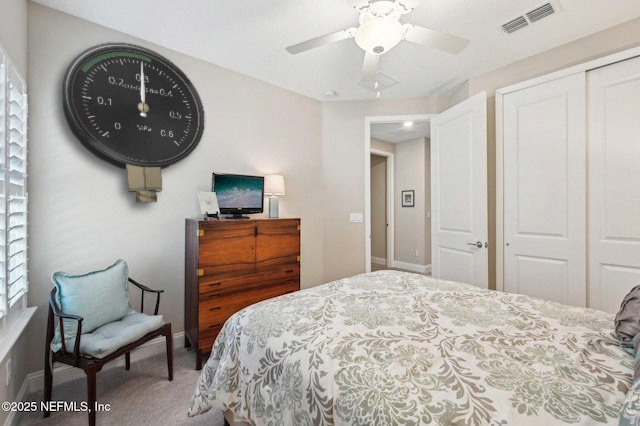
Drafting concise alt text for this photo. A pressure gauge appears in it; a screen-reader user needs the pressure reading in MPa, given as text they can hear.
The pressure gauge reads 0.3 MPa
